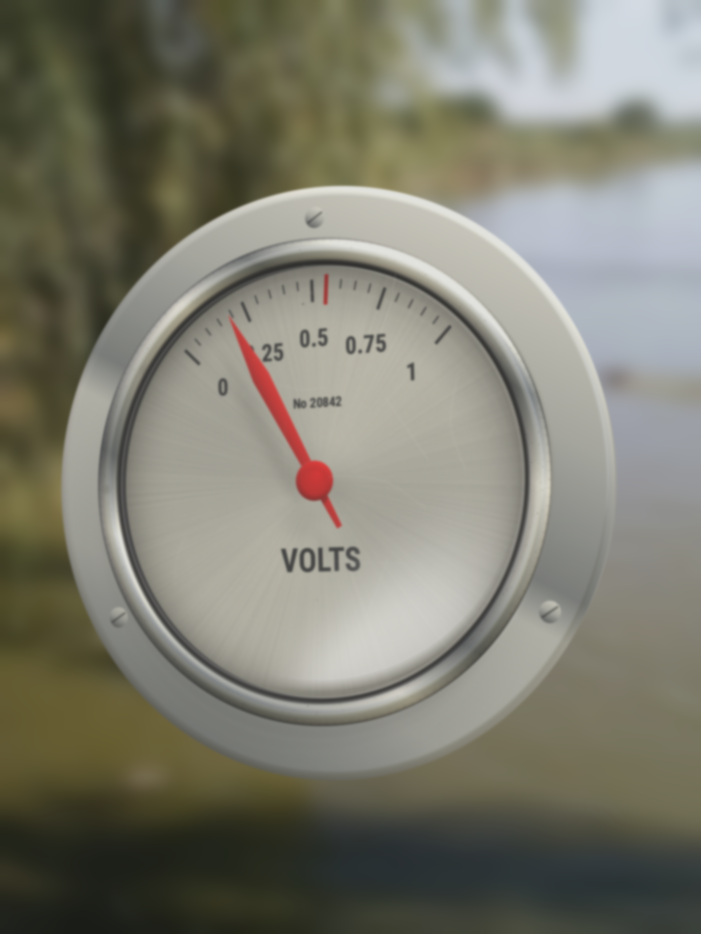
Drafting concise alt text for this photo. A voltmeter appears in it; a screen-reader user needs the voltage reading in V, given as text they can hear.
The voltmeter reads 0.2 V
